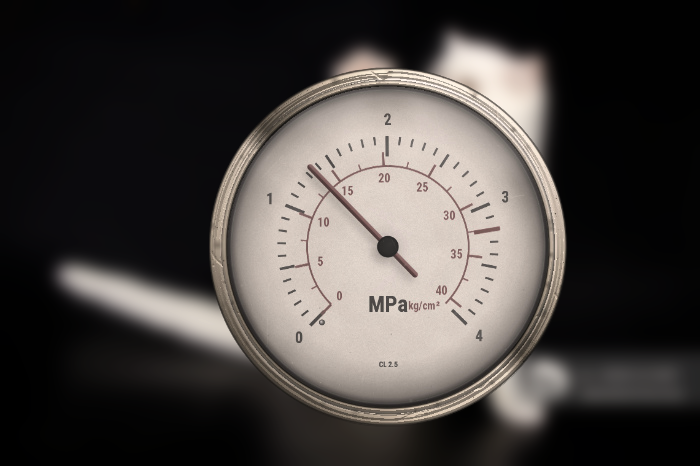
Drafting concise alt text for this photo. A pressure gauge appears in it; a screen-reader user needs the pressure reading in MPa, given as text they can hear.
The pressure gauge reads 1.35 MPa
